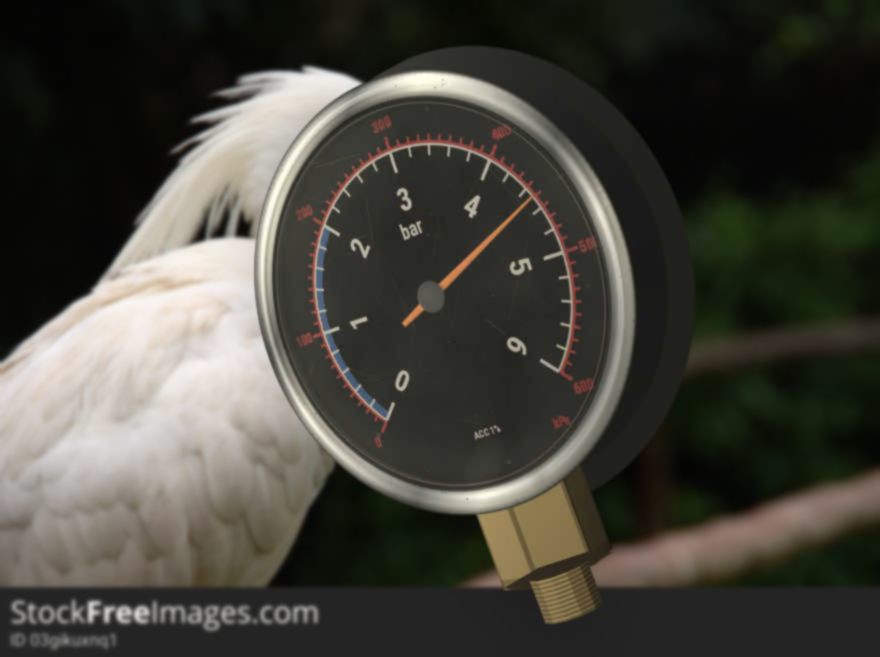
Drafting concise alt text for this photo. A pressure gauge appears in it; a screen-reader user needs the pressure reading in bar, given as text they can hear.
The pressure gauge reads 4.5 bar
